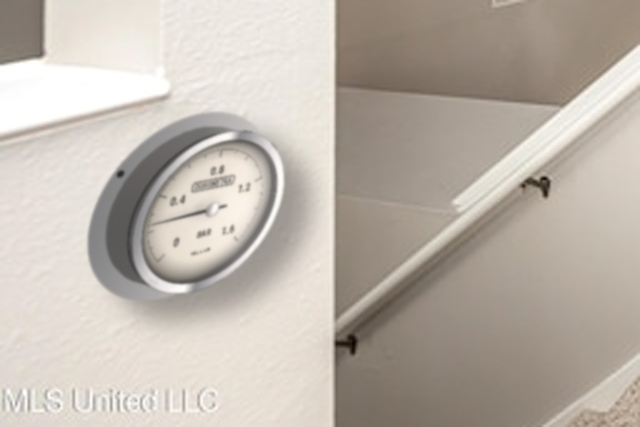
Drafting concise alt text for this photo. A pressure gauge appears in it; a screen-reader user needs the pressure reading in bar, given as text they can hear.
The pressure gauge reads 0.25 bar
